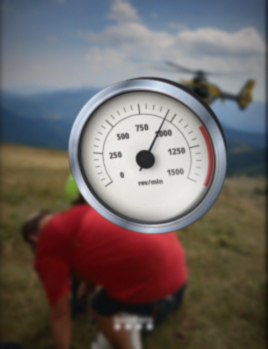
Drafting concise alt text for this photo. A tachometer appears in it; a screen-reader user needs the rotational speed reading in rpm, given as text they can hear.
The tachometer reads 950 rpm
